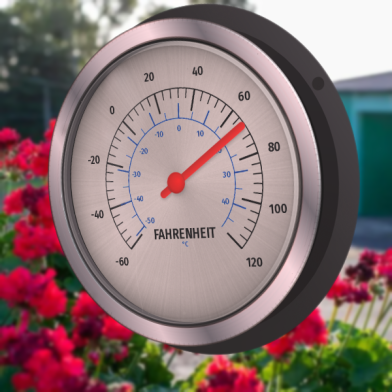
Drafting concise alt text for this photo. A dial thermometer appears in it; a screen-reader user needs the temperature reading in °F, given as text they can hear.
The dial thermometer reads 68 °F
